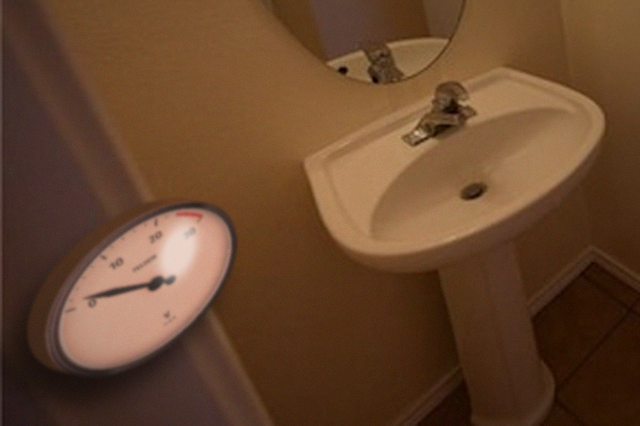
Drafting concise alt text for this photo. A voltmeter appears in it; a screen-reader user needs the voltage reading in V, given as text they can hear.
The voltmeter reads 2 V
